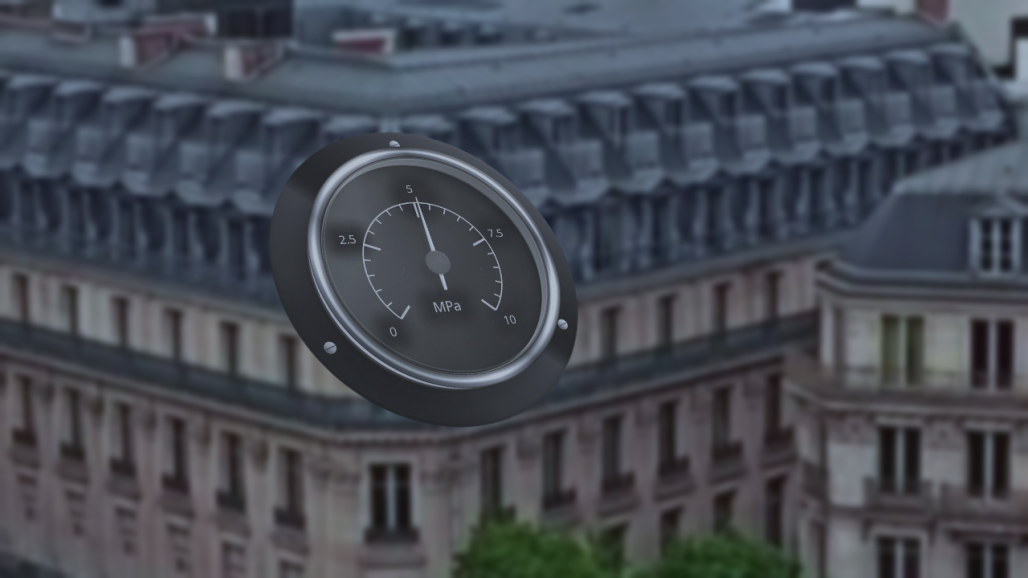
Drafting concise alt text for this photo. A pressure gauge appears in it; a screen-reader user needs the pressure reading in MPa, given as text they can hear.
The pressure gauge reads 5 MPa
